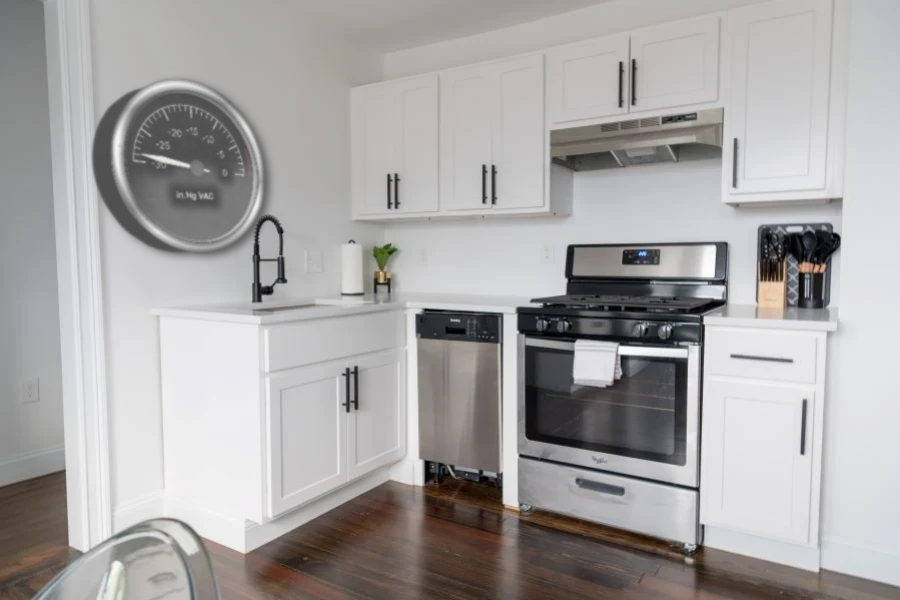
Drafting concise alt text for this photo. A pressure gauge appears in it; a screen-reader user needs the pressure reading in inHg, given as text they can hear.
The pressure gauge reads -29 inHg
